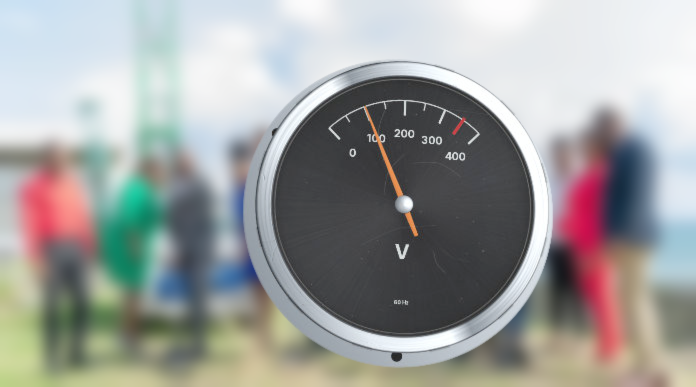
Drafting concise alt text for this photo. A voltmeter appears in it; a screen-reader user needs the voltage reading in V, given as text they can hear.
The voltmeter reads 100 V
